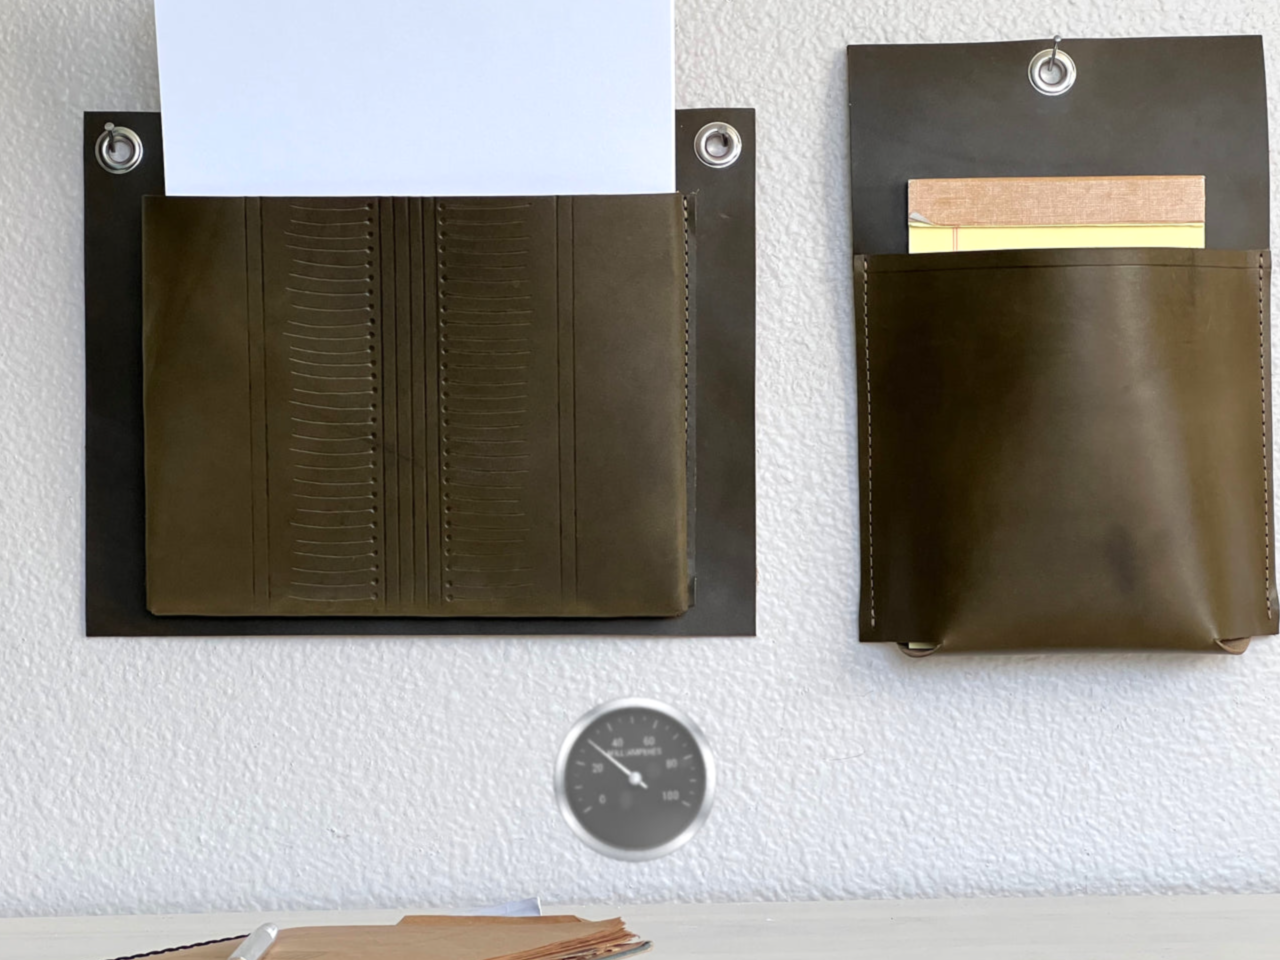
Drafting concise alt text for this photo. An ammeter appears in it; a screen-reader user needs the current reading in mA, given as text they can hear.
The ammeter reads 30 mA
